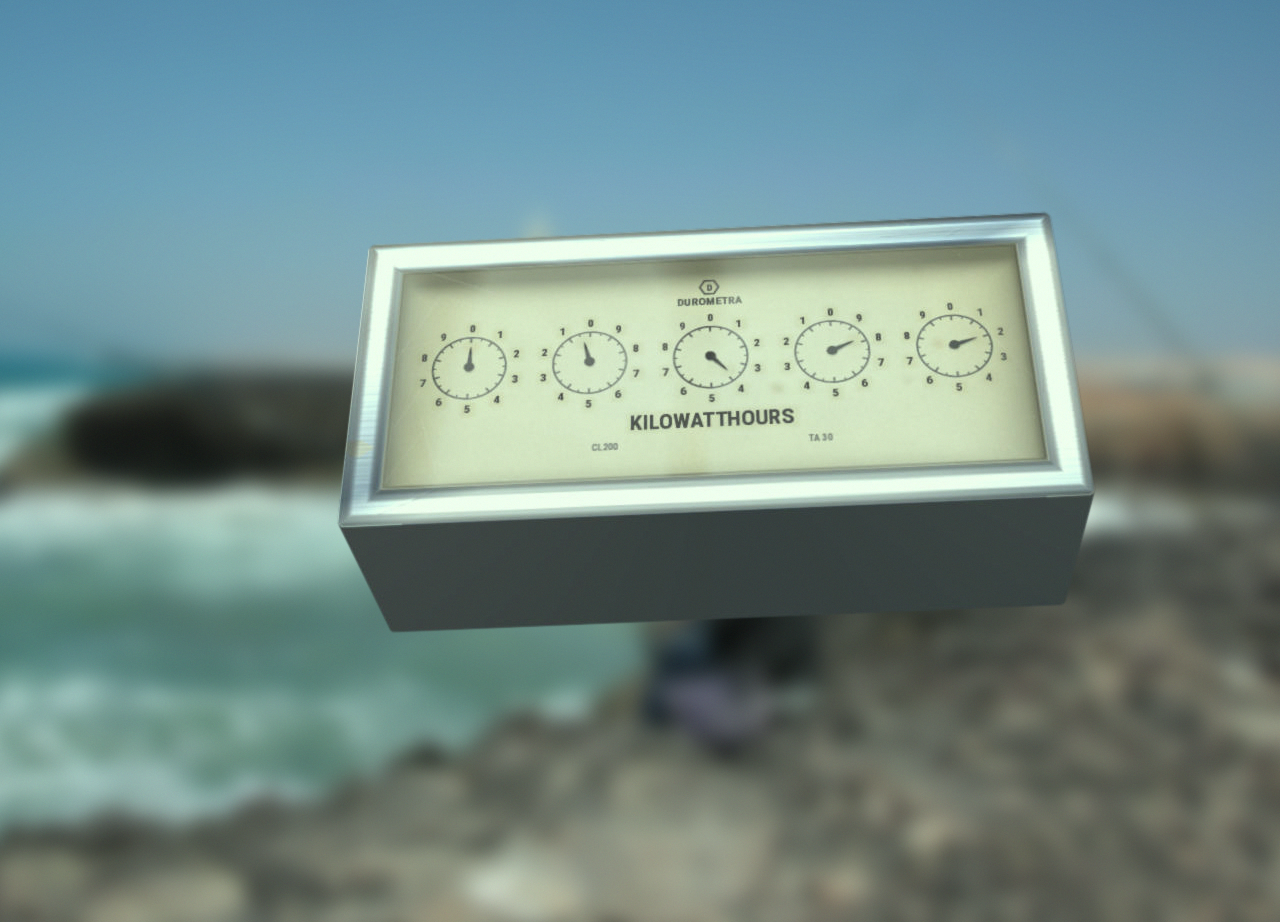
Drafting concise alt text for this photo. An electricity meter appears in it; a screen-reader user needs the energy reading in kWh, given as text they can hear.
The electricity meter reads 382 kWh
